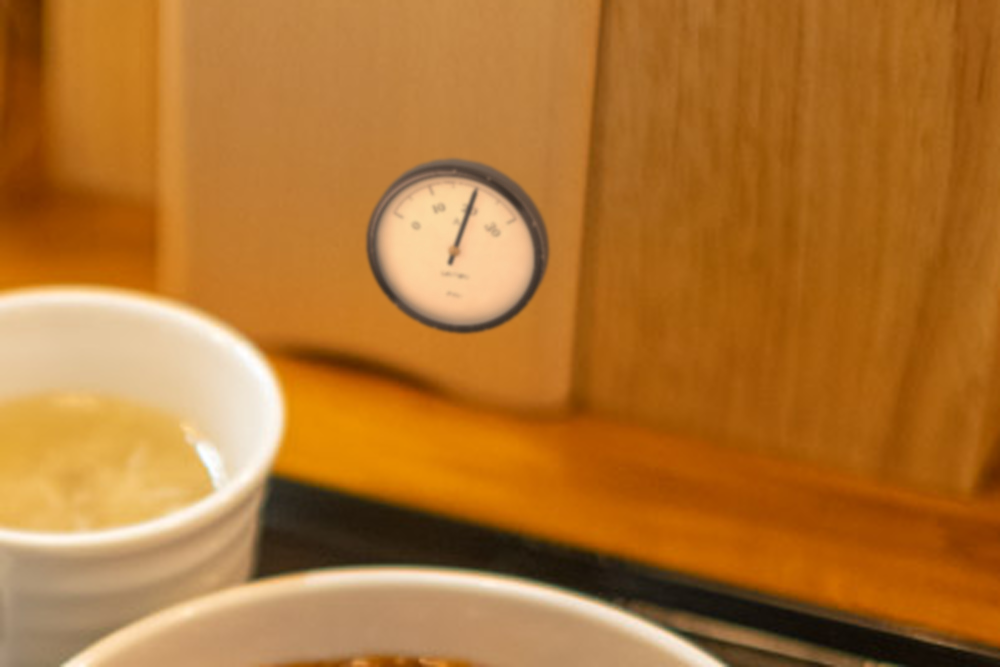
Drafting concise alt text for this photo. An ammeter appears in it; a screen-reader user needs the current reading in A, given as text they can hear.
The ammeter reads 20 A
